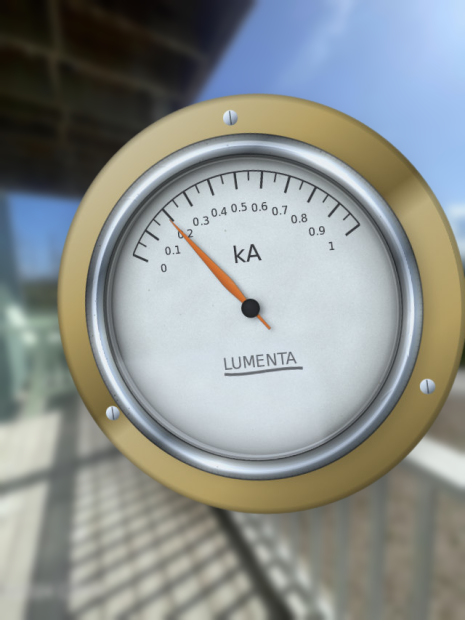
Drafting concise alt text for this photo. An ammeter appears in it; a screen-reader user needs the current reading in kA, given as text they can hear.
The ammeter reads 0.2 kA
